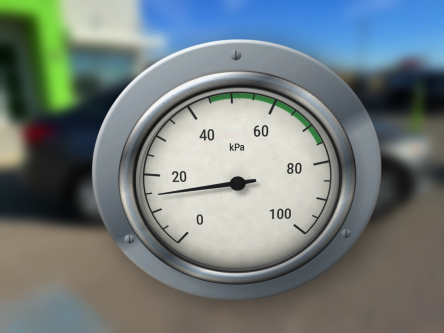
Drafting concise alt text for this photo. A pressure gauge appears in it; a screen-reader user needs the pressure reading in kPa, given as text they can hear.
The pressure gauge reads 15 kPa
